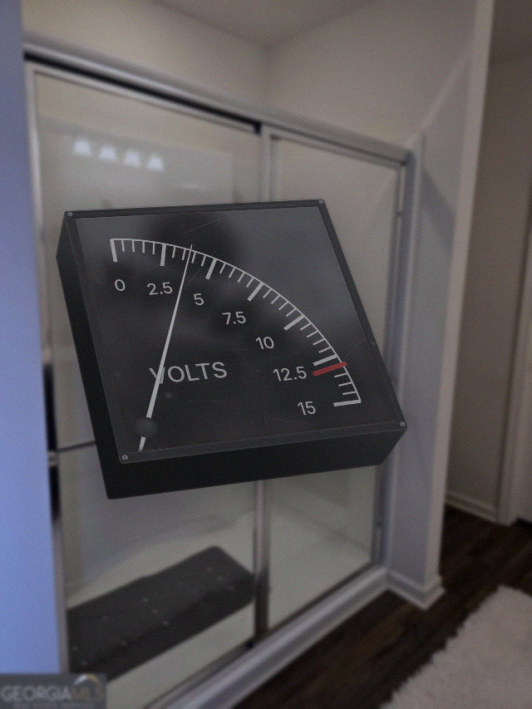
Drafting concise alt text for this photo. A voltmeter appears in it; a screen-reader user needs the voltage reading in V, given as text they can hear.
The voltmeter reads 3.75 V
